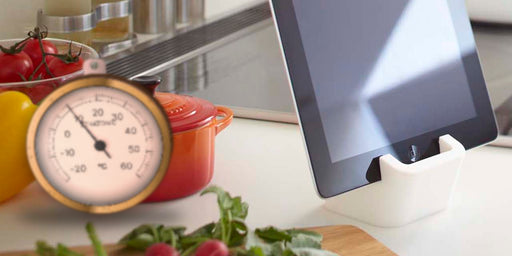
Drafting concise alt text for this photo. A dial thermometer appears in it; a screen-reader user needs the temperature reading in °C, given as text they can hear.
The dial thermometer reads 10 °C
